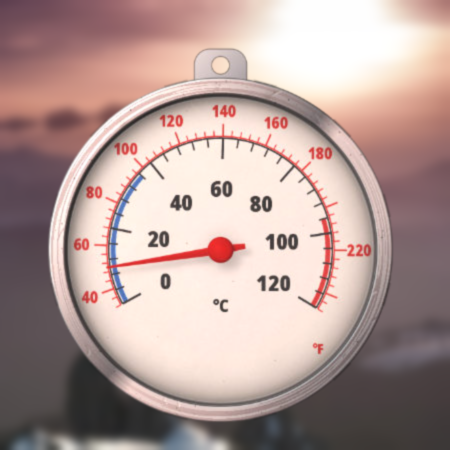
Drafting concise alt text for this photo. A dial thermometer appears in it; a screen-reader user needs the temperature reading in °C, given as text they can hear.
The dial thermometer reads 10 °C
